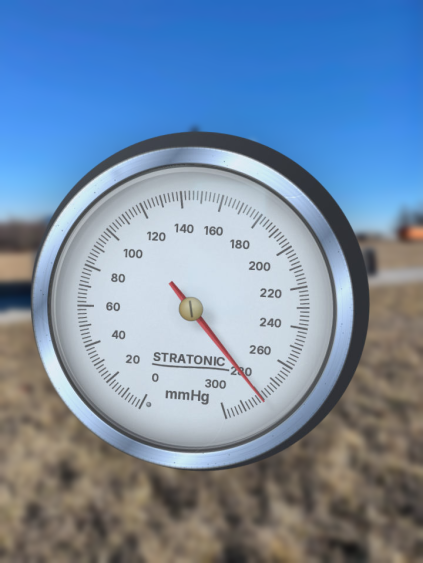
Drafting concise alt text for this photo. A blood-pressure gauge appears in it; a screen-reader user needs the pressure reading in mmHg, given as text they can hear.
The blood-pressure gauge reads 280 mmHg
